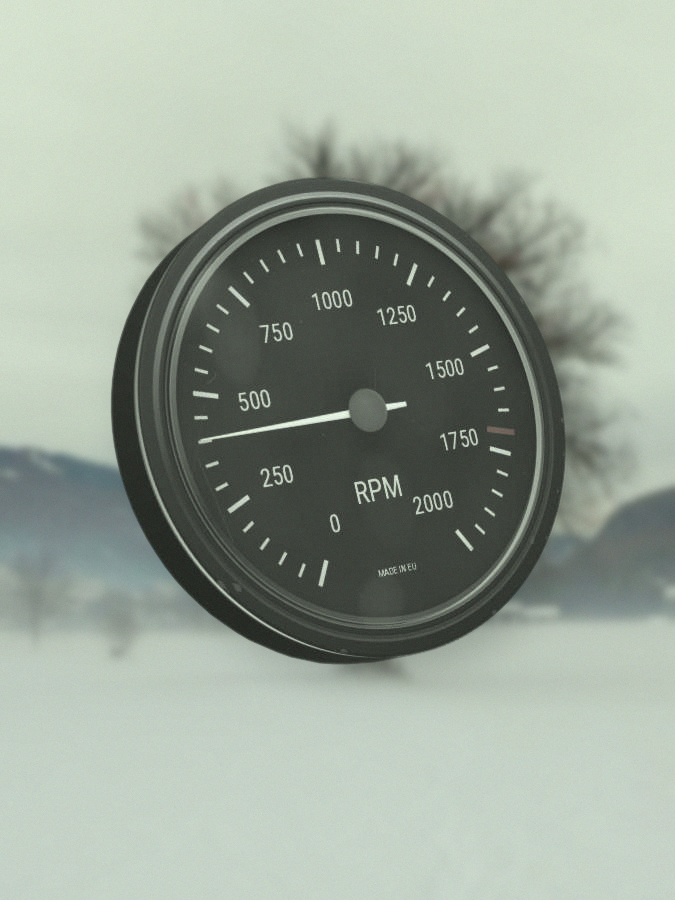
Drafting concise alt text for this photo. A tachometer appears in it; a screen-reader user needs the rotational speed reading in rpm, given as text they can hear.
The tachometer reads 400 rpm
